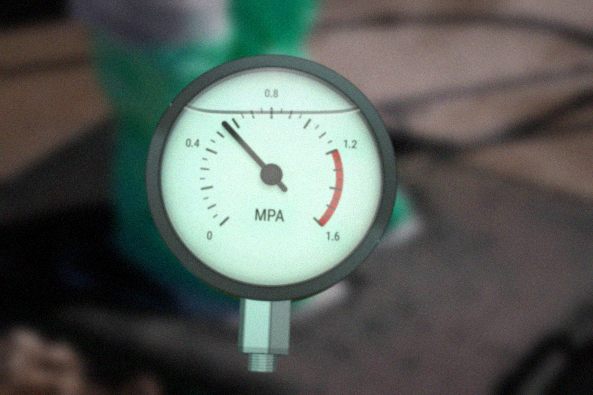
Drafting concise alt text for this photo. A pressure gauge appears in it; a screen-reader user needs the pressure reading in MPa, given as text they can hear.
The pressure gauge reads 0.55 MPa
